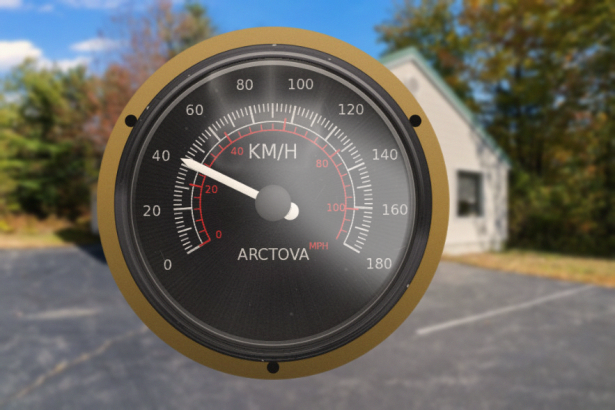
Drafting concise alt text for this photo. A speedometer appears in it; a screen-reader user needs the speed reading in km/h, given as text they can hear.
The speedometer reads 42 km/h
